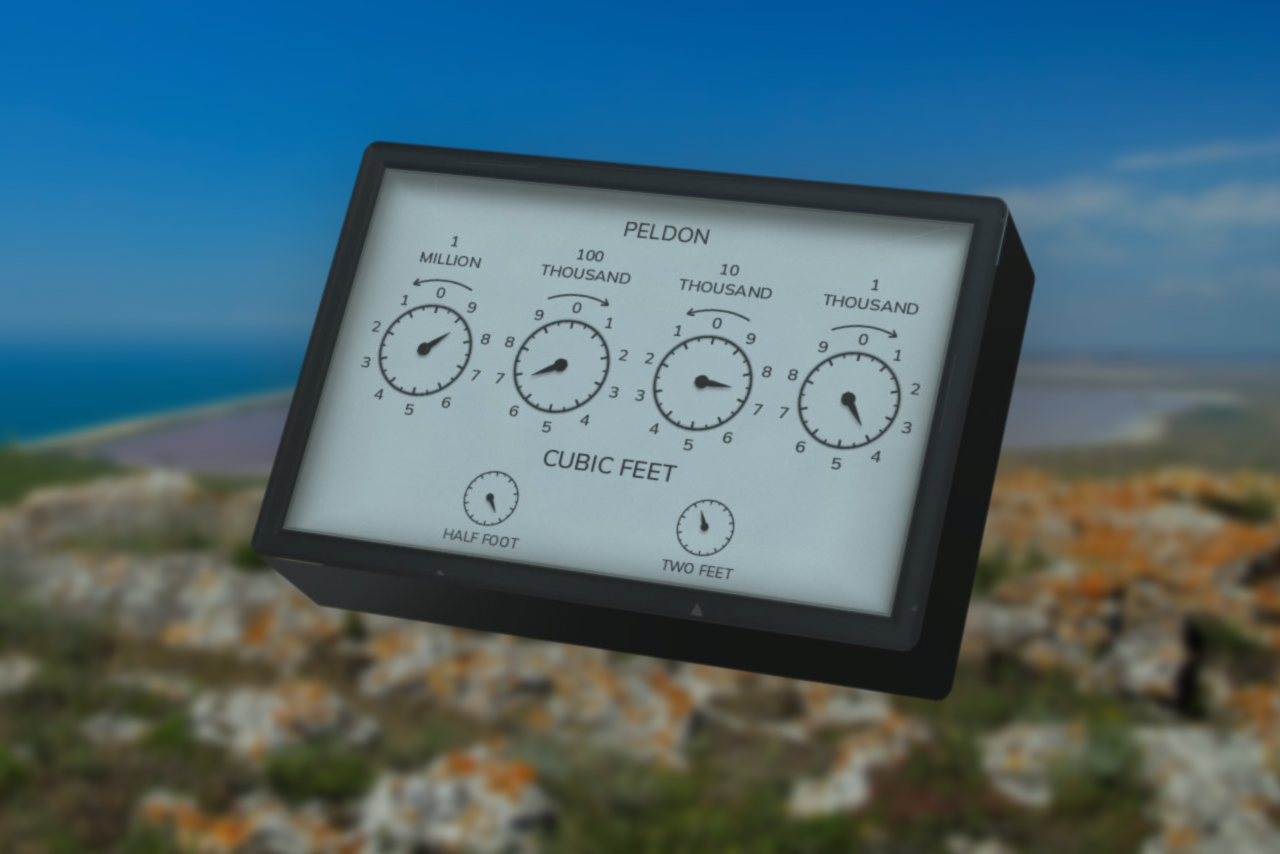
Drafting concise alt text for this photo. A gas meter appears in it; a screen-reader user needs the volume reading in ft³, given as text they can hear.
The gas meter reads 867400 ft³
